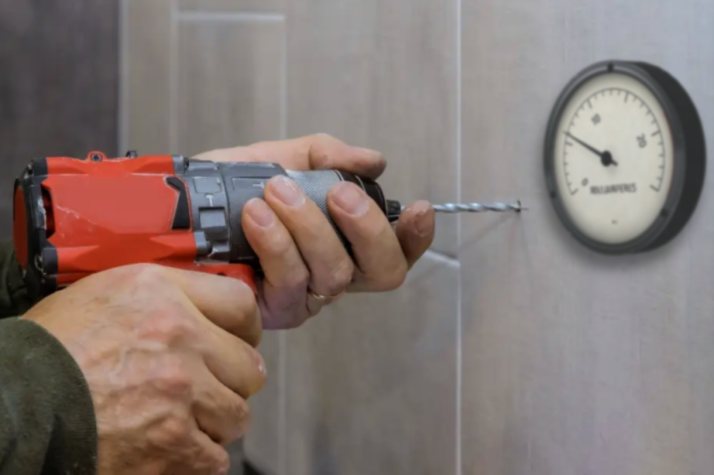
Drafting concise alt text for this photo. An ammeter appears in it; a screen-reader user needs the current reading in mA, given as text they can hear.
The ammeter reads 6 mA
